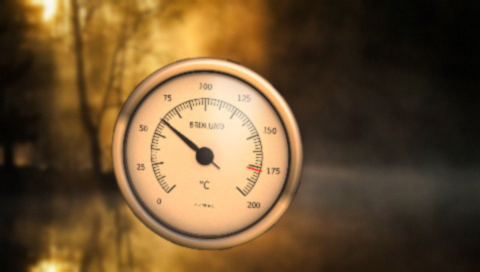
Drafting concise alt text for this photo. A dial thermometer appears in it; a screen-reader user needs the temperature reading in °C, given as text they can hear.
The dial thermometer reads 62.5 °C
